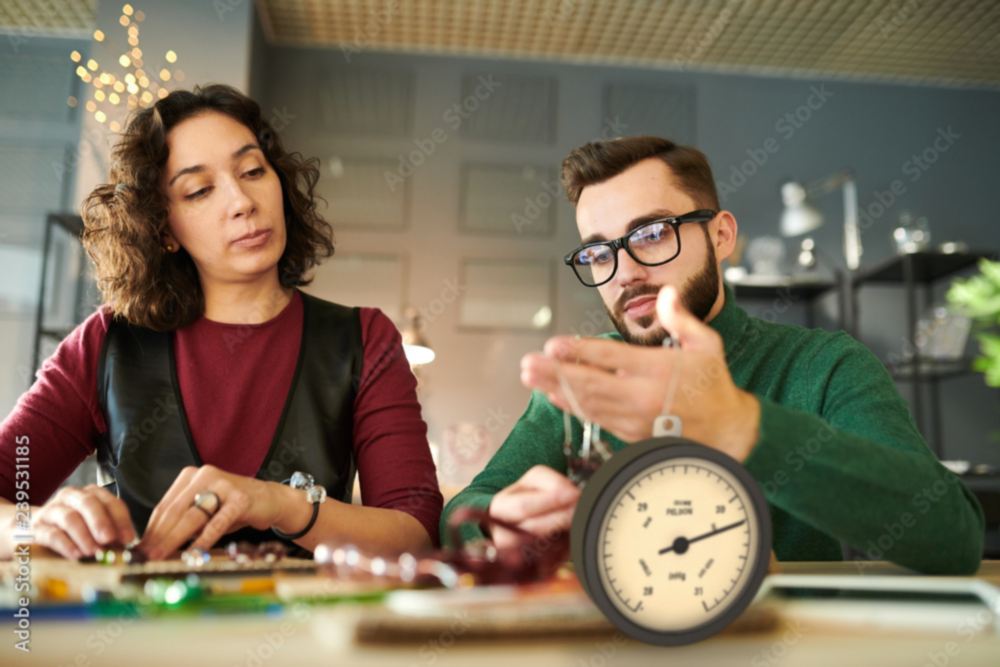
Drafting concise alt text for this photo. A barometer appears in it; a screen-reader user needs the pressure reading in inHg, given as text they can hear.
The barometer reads 30.2 inHg
